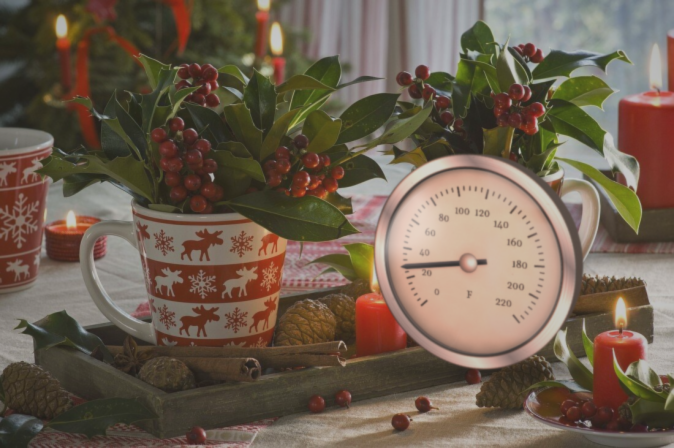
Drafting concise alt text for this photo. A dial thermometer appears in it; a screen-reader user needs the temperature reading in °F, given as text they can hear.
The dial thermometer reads 28 °F
